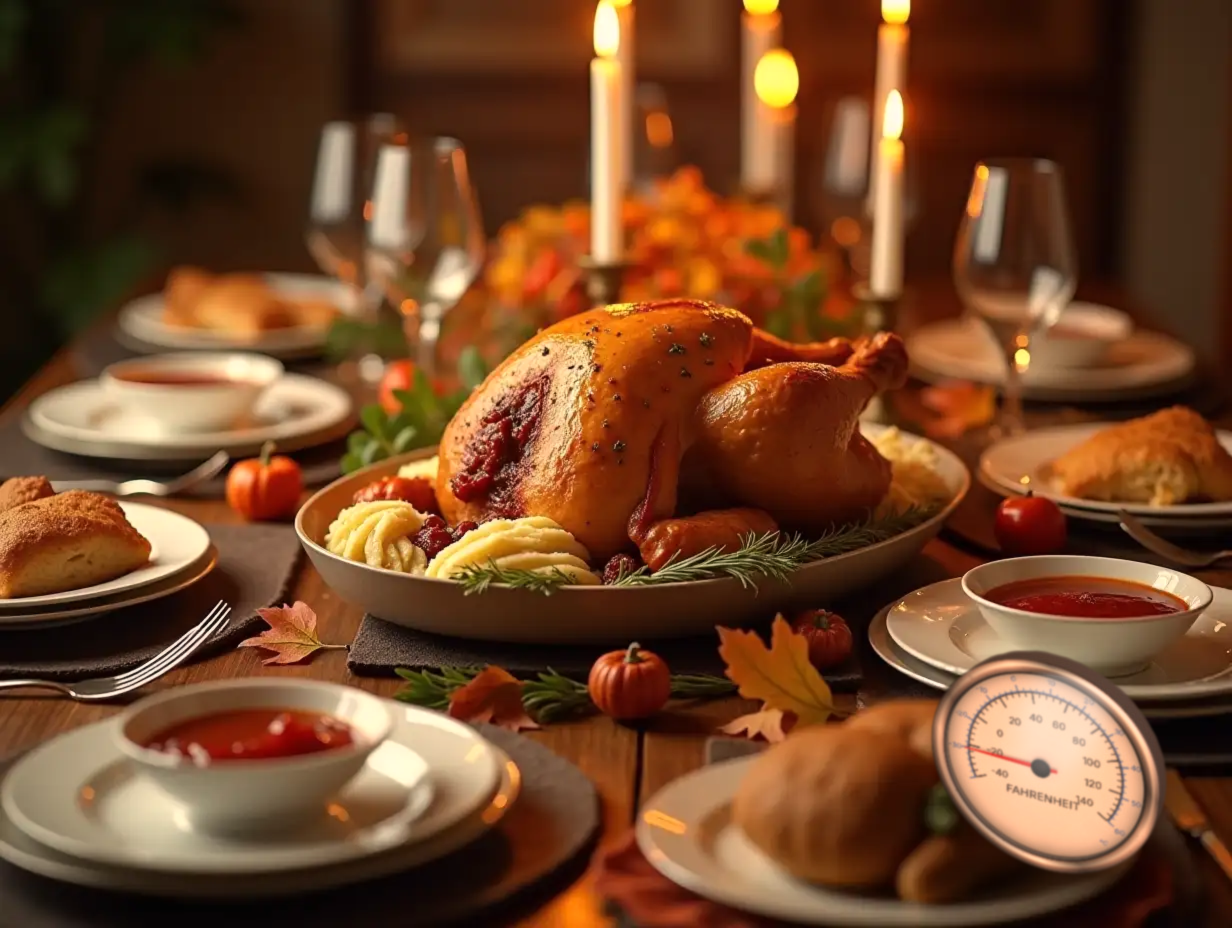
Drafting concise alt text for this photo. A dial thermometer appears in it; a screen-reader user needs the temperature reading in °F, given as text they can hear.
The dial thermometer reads -20 °F
